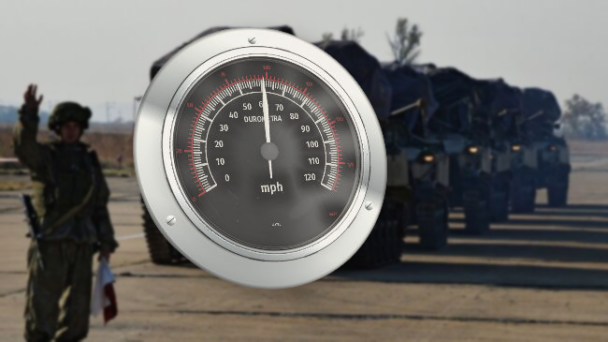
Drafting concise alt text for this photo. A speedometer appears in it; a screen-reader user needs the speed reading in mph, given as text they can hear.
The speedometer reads 60 mph
